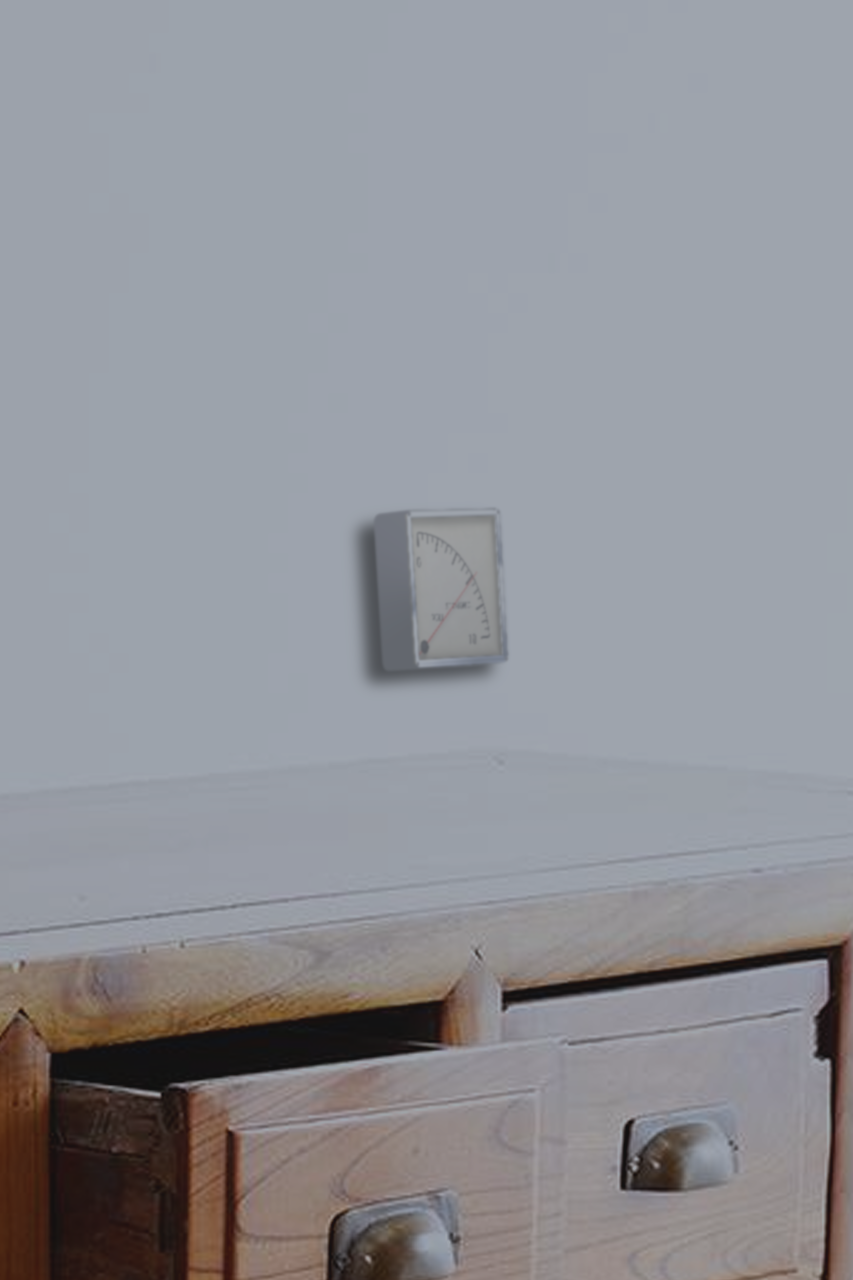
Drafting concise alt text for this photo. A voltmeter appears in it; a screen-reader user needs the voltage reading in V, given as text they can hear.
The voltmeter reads 6 V
